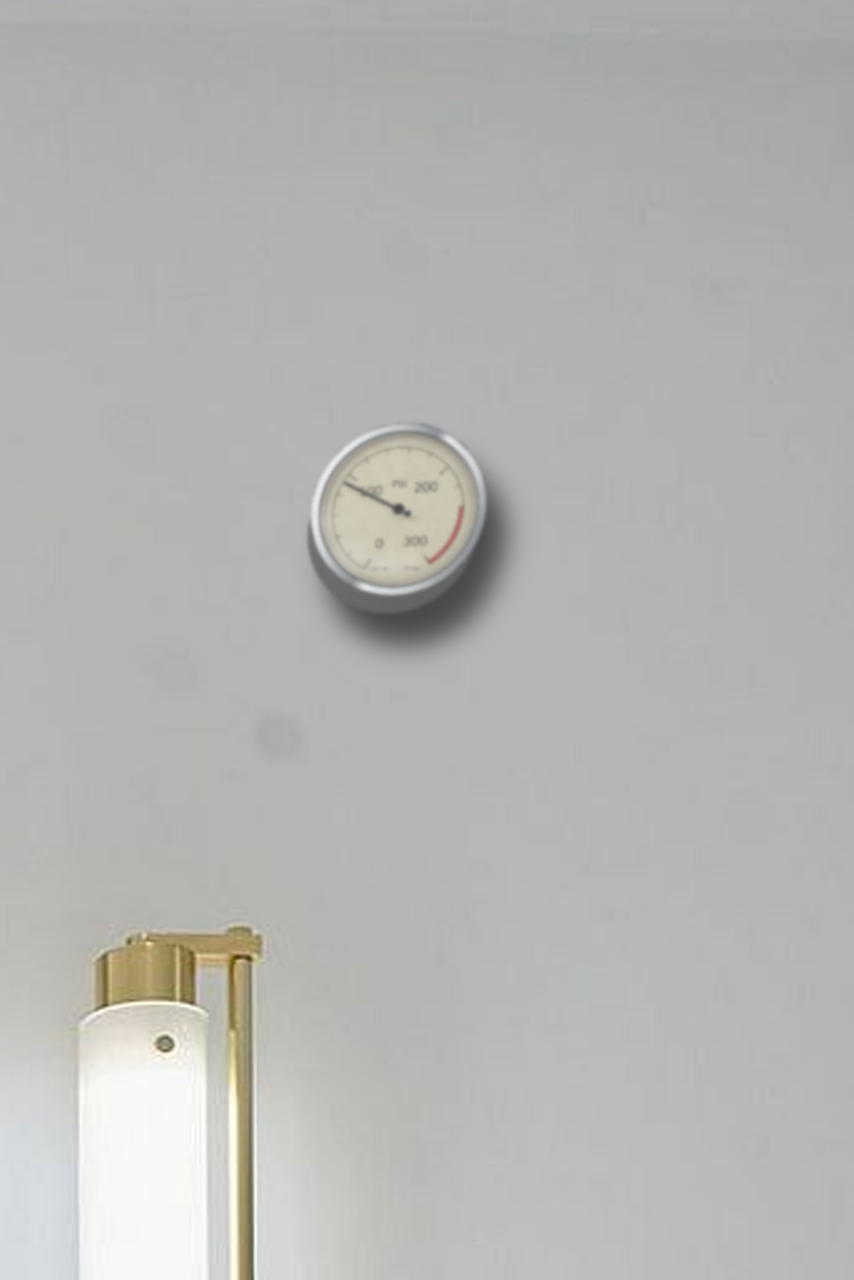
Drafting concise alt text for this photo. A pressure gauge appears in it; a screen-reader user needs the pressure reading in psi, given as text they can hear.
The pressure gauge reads 90 psi
